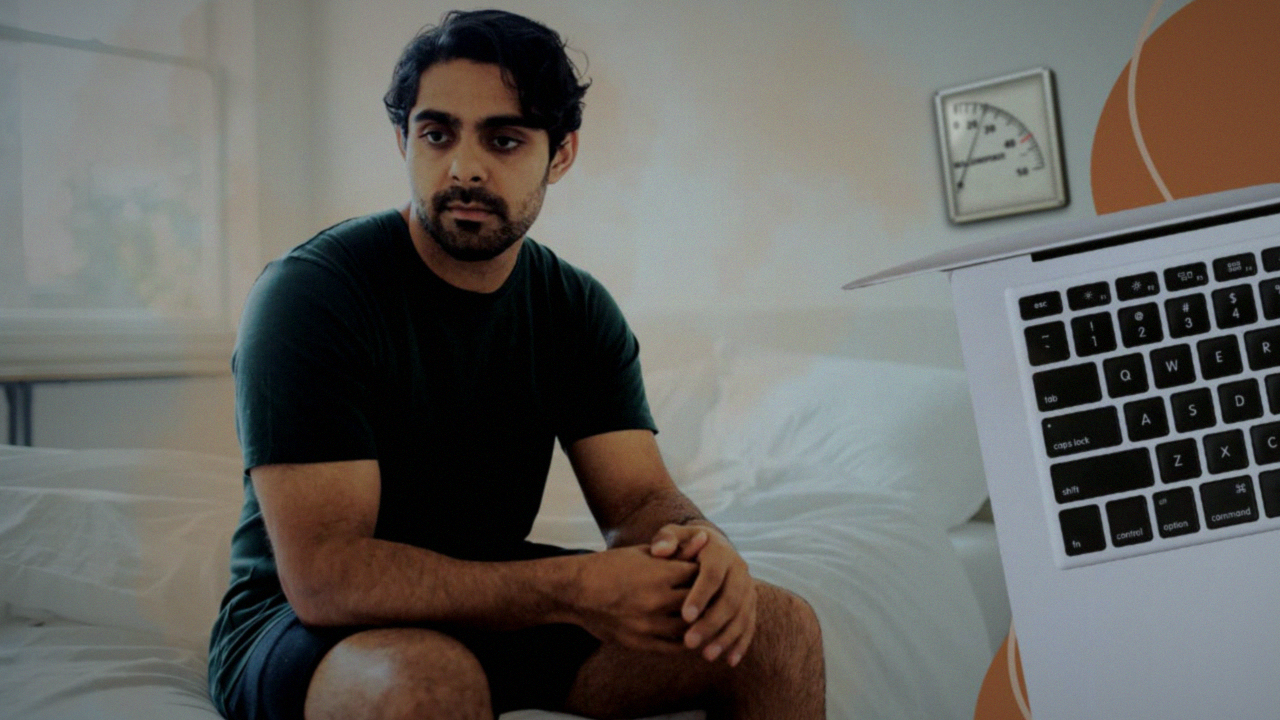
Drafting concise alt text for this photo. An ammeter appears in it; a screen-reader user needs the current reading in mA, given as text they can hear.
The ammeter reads 25 mA
